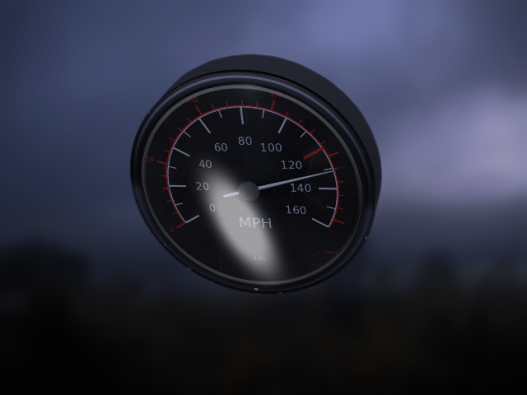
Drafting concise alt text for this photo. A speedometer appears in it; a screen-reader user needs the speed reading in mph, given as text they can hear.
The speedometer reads 130 mph
